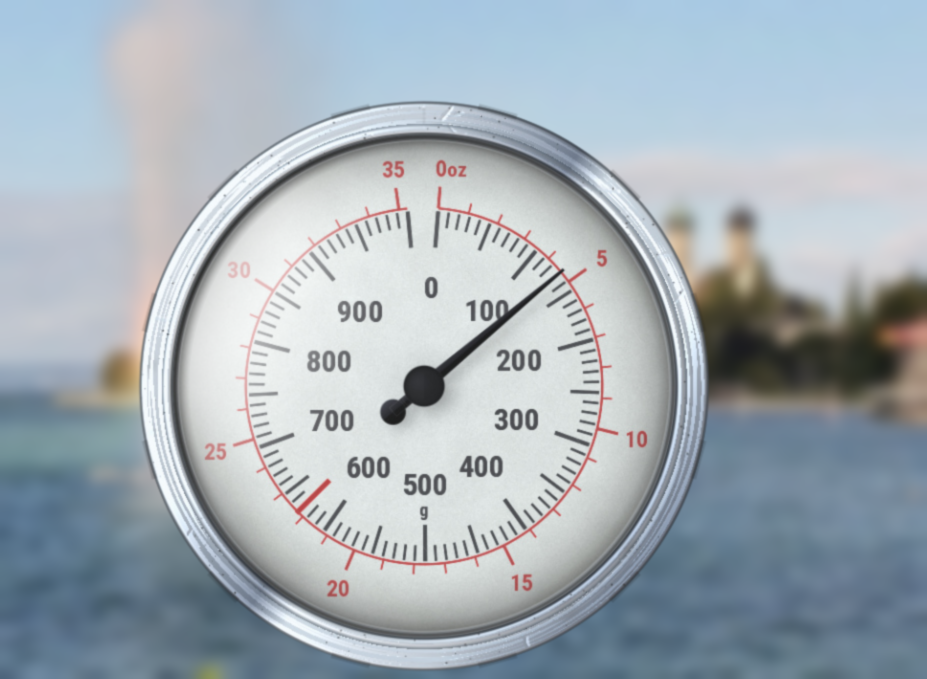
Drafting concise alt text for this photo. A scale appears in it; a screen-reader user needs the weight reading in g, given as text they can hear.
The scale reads 130 g
